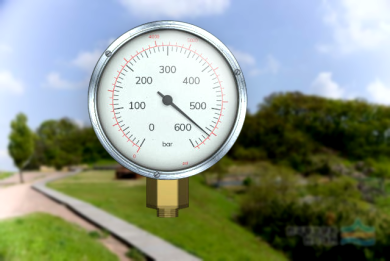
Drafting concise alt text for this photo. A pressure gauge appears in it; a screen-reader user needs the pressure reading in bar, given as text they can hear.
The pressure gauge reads 560 bar
